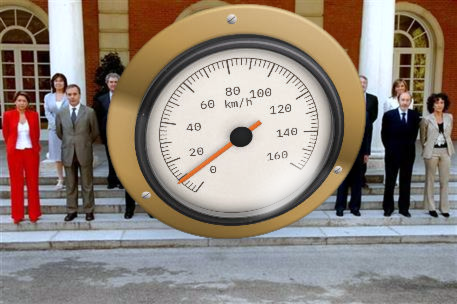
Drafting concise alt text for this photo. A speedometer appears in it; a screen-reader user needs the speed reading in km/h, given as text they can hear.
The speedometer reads 10 km/h
